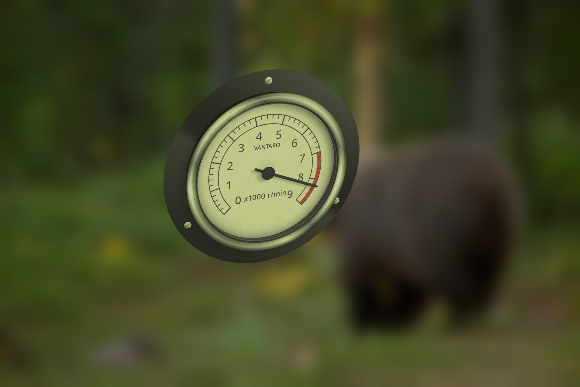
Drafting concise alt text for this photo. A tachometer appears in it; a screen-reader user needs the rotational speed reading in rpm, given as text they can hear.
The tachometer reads 8200 rpm
